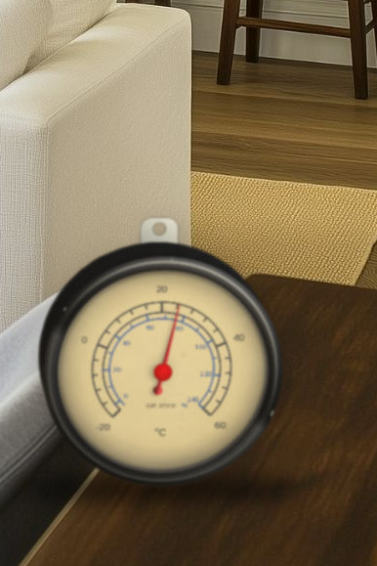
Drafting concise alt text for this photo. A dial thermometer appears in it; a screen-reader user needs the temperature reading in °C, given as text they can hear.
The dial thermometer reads 24 °C
